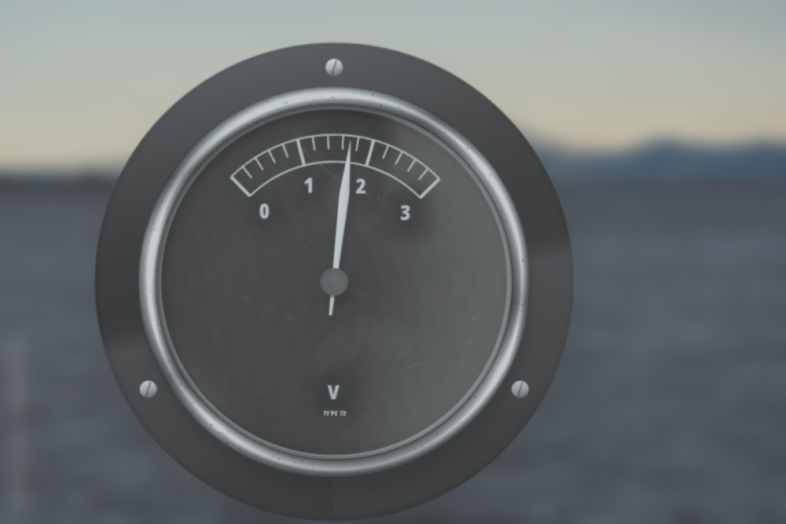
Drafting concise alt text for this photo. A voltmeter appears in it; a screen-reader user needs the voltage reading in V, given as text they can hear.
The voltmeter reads 1.7 V
